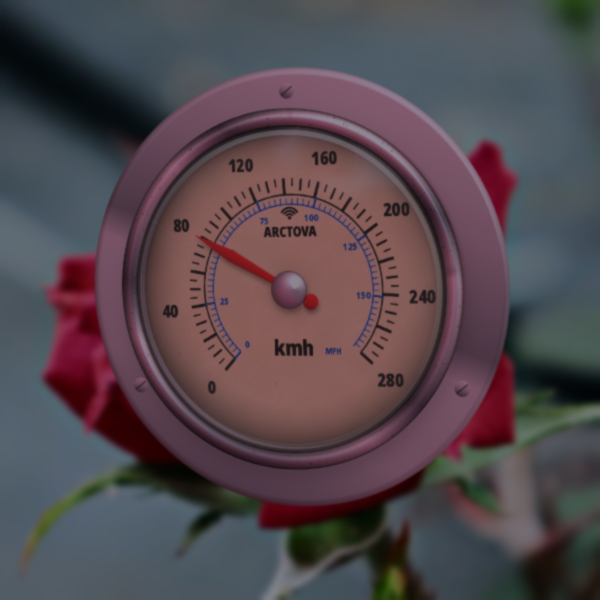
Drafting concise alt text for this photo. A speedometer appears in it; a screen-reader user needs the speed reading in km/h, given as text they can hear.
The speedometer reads 80 km/h
